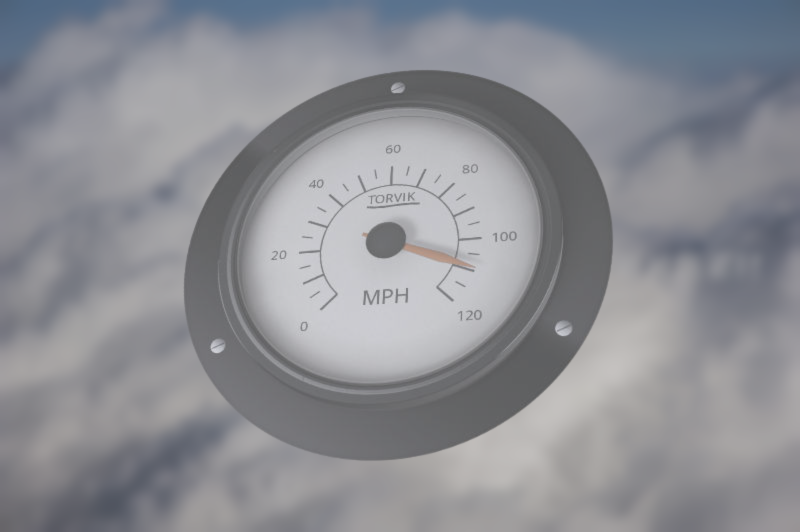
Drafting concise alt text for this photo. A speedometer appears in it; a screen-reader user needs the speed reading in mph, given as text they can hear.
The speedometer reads 110 mph
